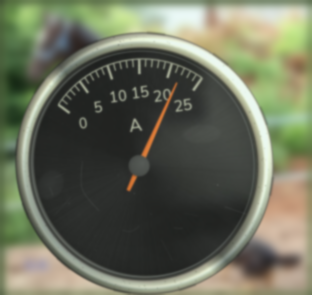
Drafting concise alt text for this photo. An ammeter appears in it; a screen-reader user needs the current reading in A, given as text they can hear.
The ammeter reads 22 A
